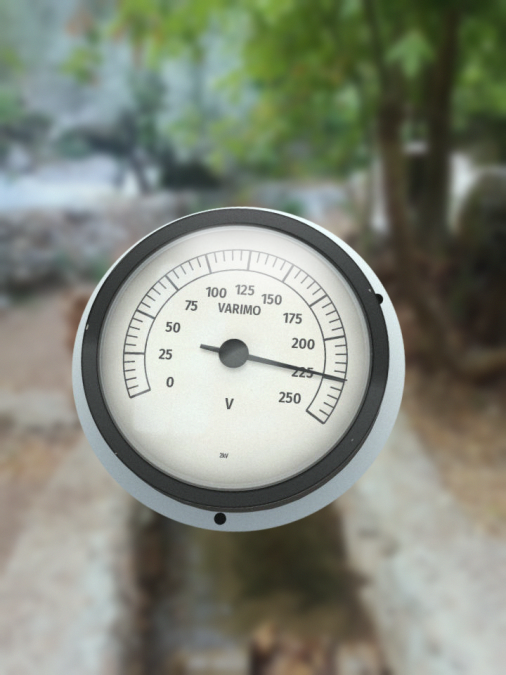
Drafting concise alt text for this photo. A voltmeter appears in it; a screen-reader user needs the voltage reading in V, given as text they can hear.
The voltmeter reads 225 V
